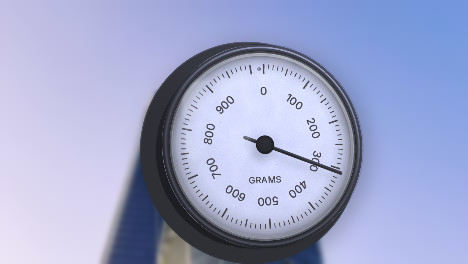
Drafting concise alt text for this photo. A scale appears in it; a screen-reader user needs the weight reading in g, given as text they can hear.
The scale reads 310 g
